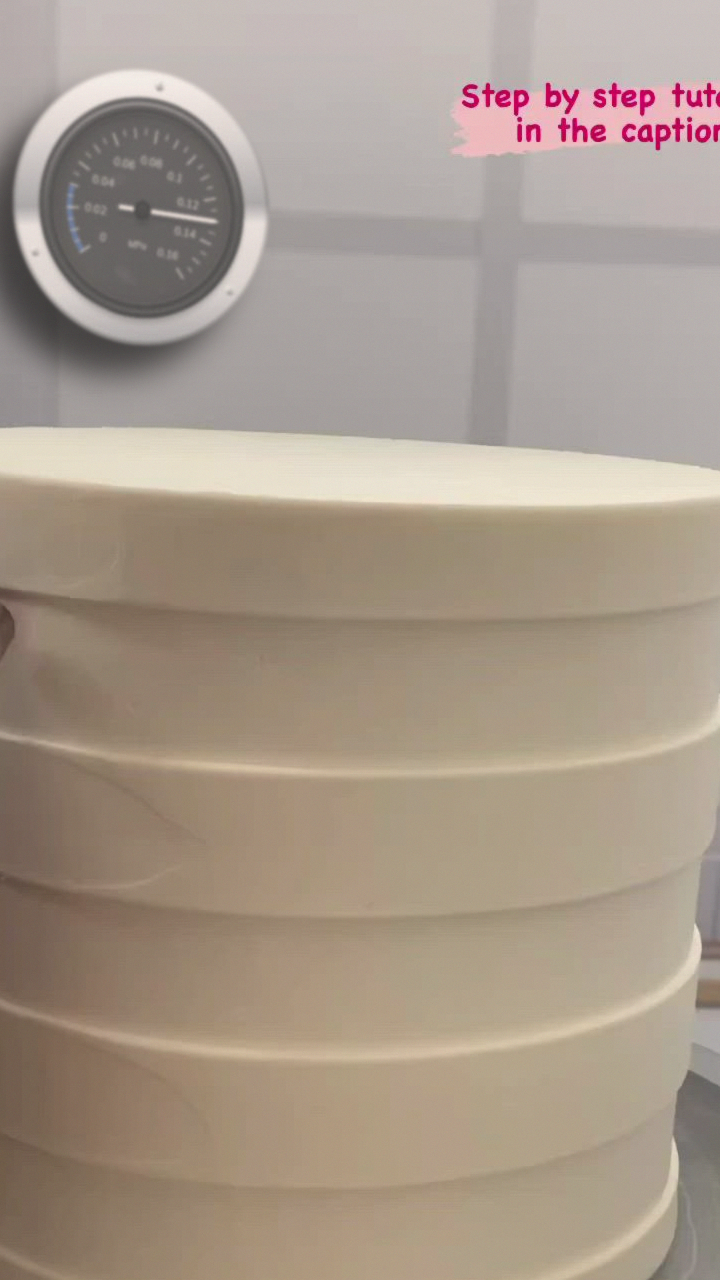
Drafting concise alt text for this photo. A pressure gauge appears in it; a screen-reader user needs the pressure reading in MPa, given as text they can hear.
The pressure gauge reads 0.13 MPa
